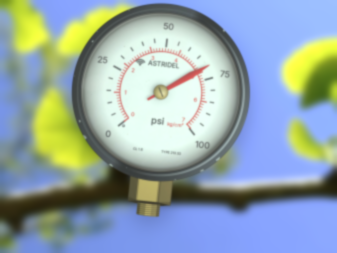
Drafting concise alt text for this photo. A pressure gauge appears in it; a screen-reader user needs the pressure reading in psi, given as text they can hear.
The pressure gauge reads 70 psi
